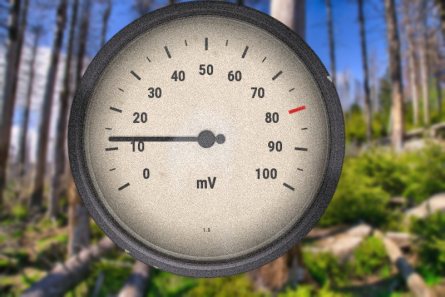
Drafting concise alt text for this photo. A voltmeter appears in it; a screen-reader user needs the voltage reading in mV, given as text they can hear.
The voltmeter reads 12.5 mV
